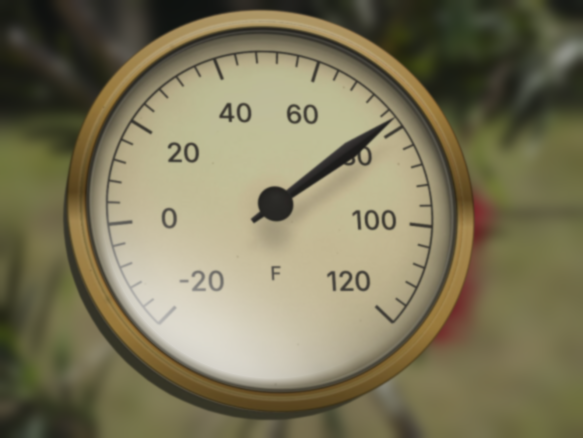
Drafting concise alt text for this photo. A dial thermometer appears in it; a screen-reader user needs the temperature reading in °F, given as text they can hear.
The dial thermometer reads 78 °F
